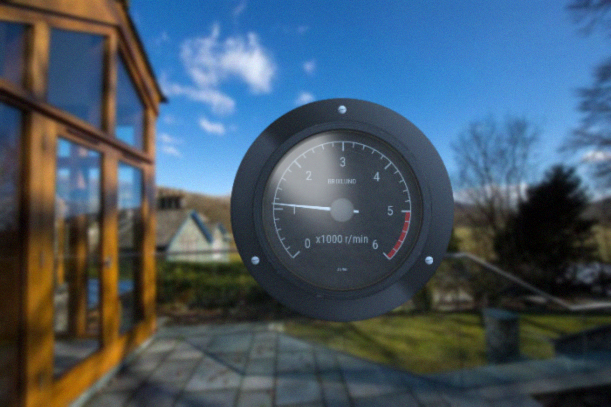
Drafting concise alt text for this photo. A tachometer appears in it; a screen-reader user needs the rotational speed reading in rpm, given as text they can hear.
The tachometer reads 1100 rpm
